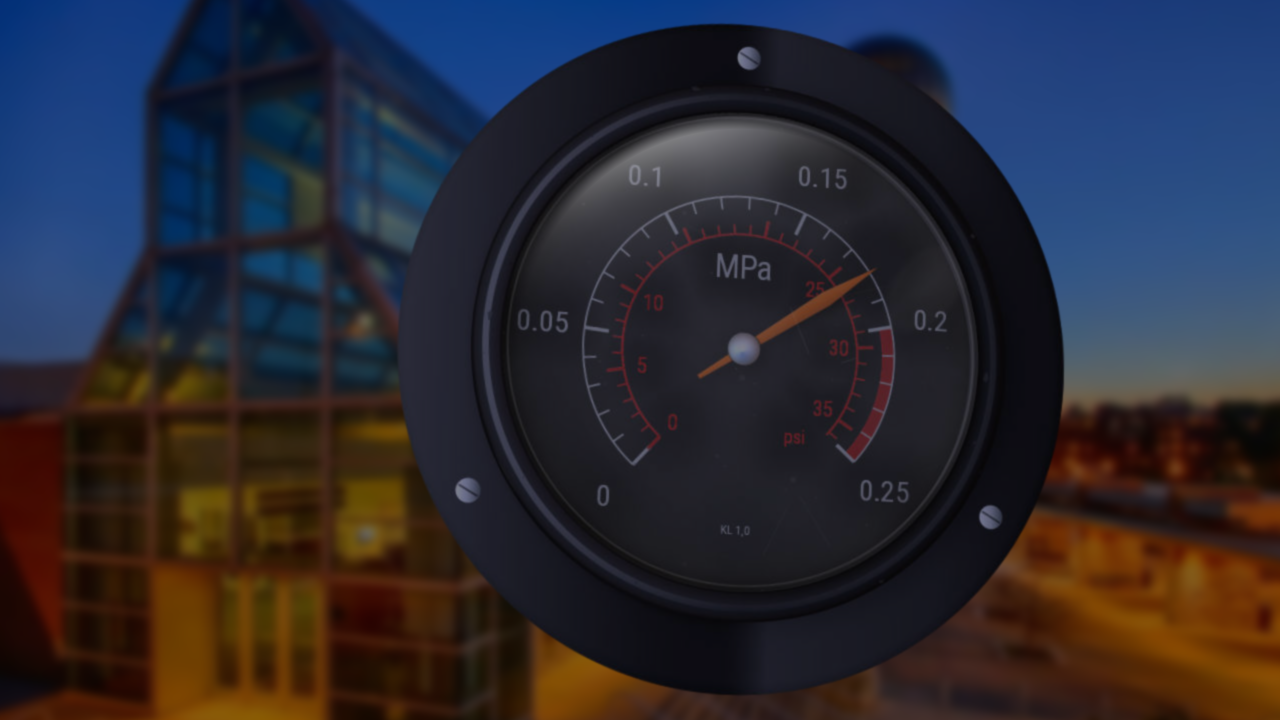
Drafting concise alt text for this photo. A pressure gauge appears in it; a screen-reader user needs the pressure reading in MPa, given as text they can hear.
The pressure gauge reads 0.18 MPa
